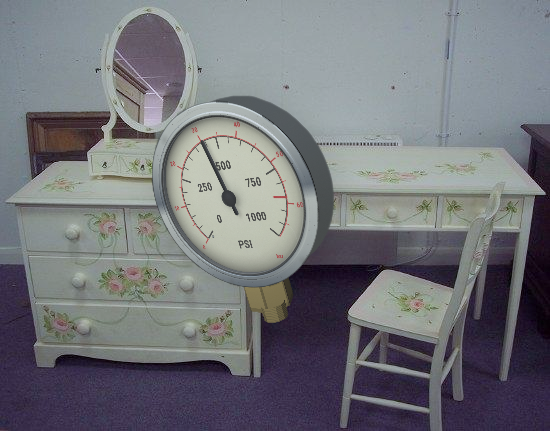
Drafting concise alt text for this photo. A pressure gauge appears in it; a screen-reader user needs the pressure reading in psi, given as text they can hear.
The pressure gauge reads 450 psi
